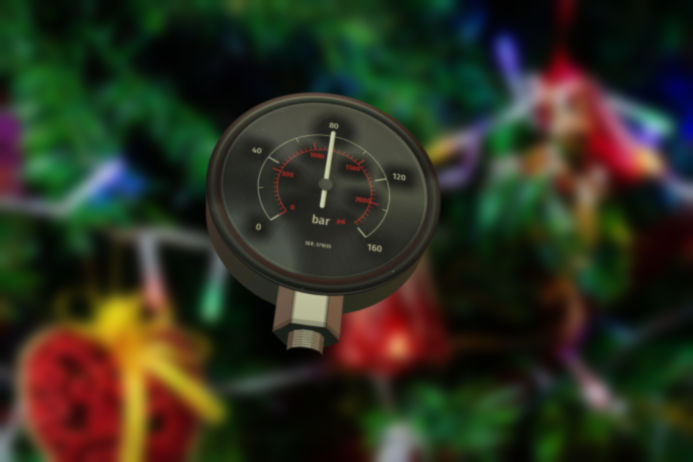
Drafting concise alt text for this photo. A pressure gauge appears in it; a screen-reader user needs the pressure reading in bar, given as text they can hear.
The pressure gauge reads 80 bar
